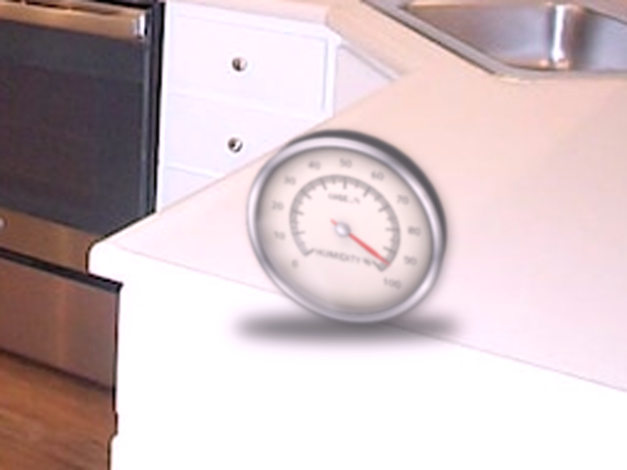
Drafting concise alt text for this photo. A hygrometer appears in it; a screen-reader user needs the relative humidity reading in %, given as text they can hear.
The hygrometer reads 95 %
